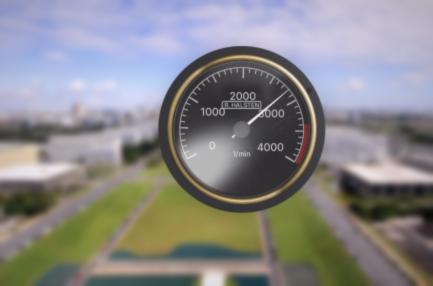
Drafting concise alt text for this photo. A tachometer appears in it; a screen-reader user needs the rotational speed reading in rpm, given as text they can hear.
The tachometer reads 2800 rpm
